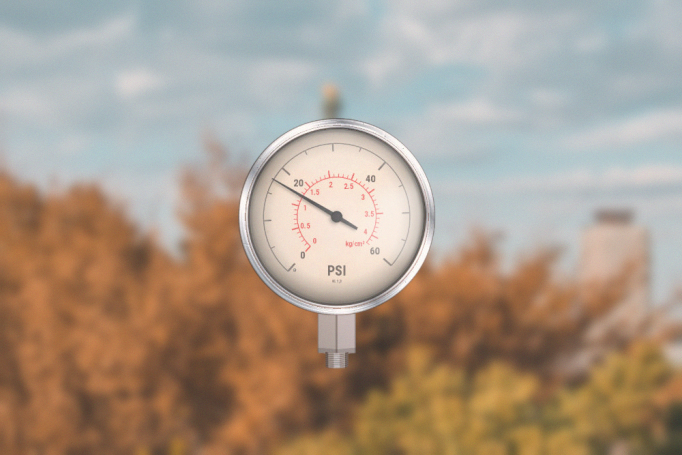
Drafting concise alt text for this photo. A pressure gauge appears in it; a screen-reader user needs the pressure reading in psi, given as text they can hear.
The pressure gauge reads 17.5 psi
